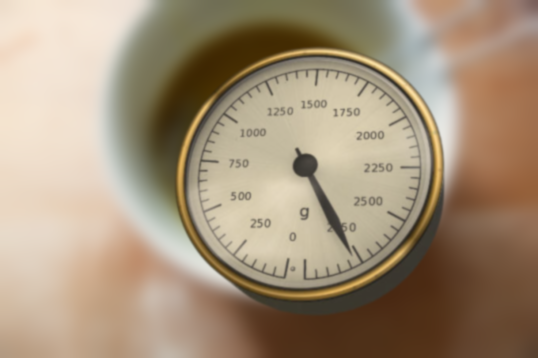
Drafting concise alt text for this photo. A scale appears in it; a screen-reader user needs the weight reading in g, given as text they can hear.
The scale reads 2775 g
